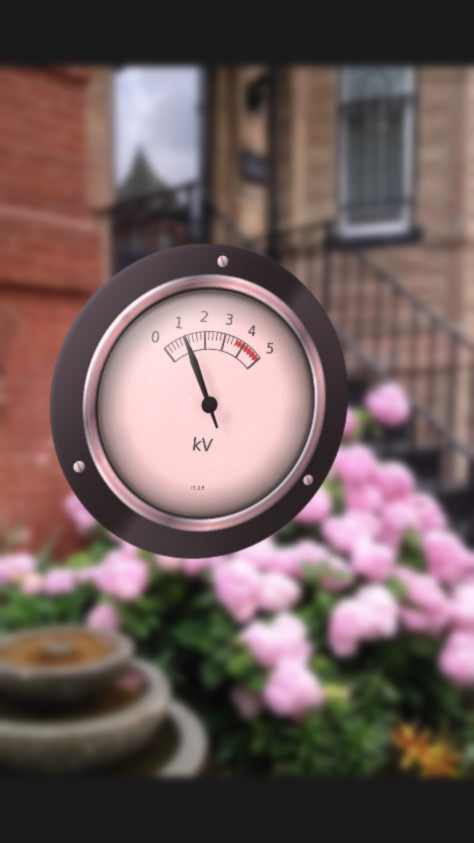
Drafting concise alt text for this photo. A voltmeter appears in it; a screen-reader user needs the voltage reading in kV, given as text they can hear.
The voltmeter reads 1 kV
